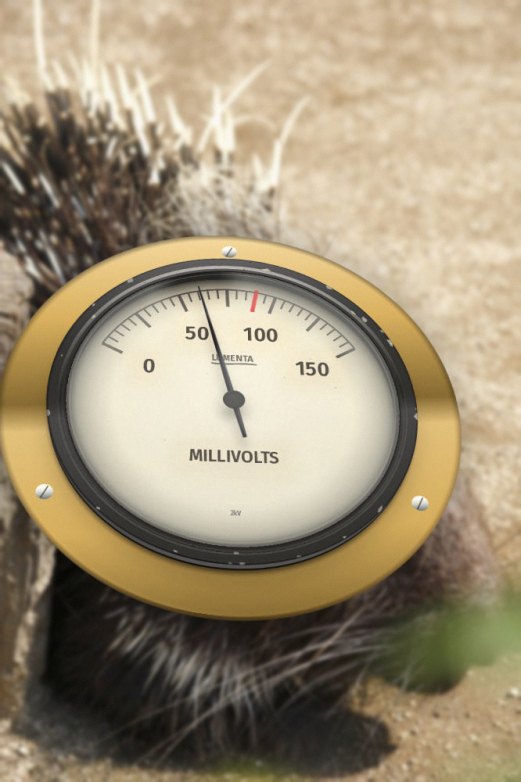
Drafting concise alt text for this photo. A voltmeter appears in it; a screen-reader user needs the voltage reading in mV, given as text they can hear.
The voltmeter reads 60 mV
